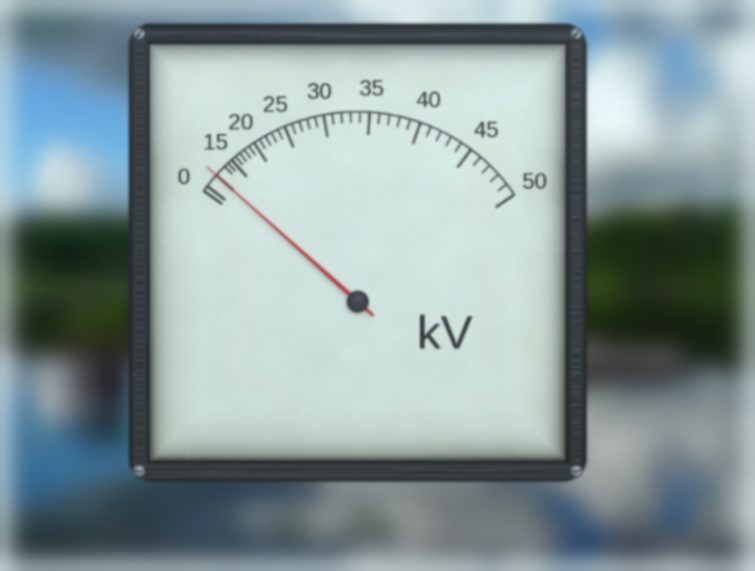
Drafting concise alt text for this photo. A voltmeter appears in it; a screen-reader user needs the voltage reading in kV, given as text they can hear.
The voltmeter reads 10 kV
